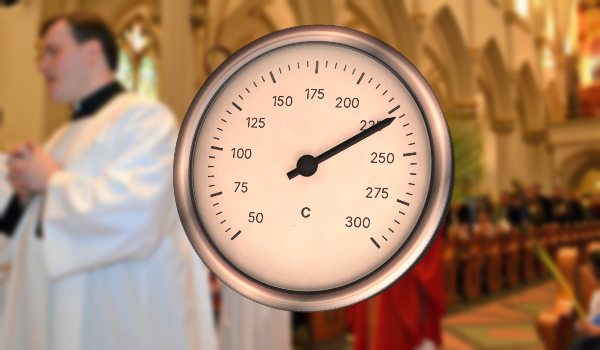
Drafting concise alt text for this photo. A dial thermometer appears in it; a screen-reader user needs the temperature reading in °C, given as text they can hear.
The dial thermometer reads 230 °C
